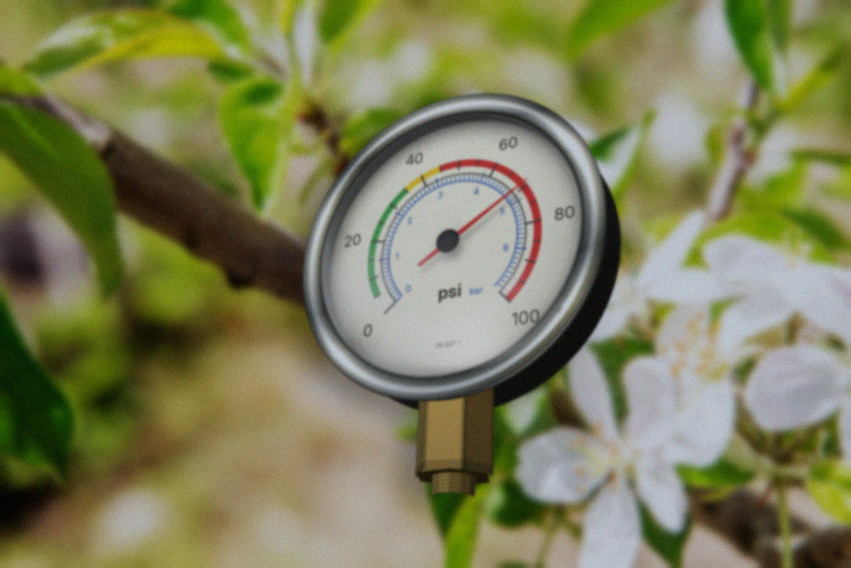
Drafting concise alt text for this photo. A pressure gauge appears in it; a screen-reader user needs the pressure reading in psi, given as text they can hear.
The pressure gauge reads 70 psi
